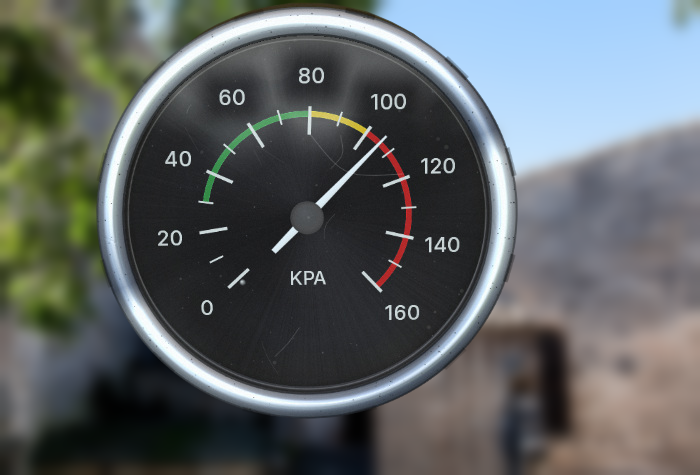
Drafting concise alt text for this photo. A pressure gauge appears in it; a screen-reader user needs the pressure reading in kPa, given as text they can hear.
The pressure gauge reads 105 kPa
